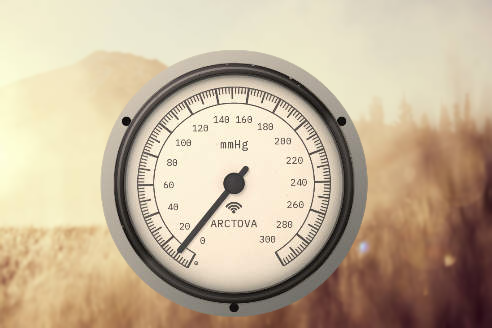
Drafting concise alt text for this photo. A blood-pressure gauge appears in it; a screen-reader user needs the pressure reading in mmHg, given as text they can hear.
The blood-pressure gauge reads 10 mmHg
